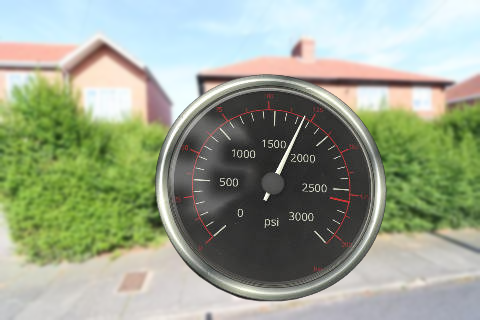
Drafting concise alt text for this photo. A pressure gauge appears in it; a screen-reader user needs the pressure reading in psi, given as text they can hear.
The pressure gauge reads 1750 psi
